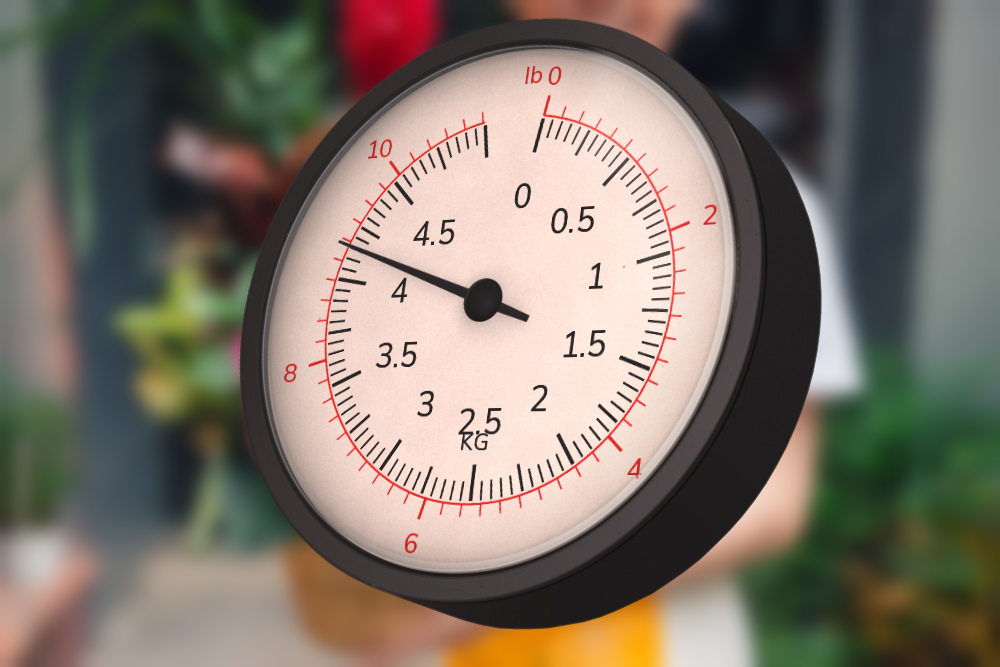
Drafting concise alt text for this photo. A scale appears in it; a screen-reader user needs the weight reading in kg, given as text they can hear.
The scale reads 4.15 kg
